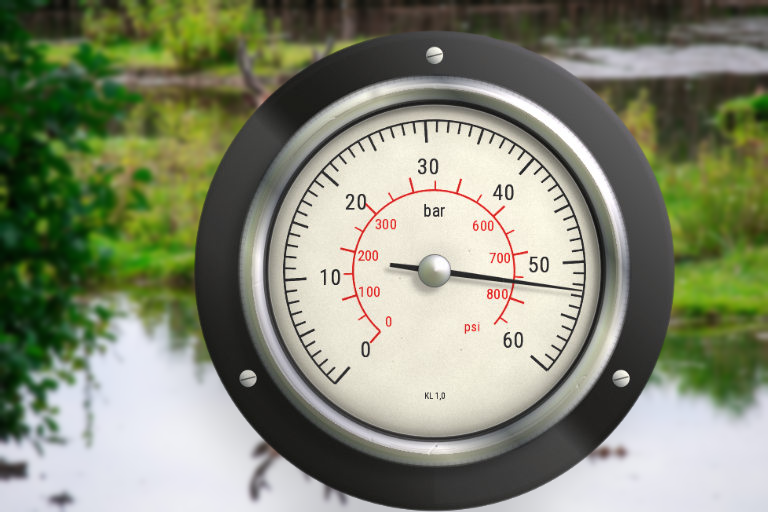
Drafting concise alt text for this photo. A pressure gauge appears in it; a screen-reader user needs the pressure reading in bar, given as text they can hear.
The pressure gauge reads 52.5 bar
